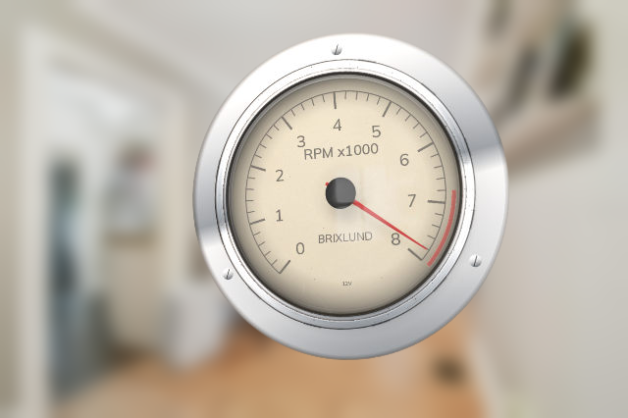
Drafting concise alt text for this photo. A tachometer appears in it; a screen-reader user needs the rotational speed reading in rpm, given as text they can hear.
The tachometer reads 7800 rpm
